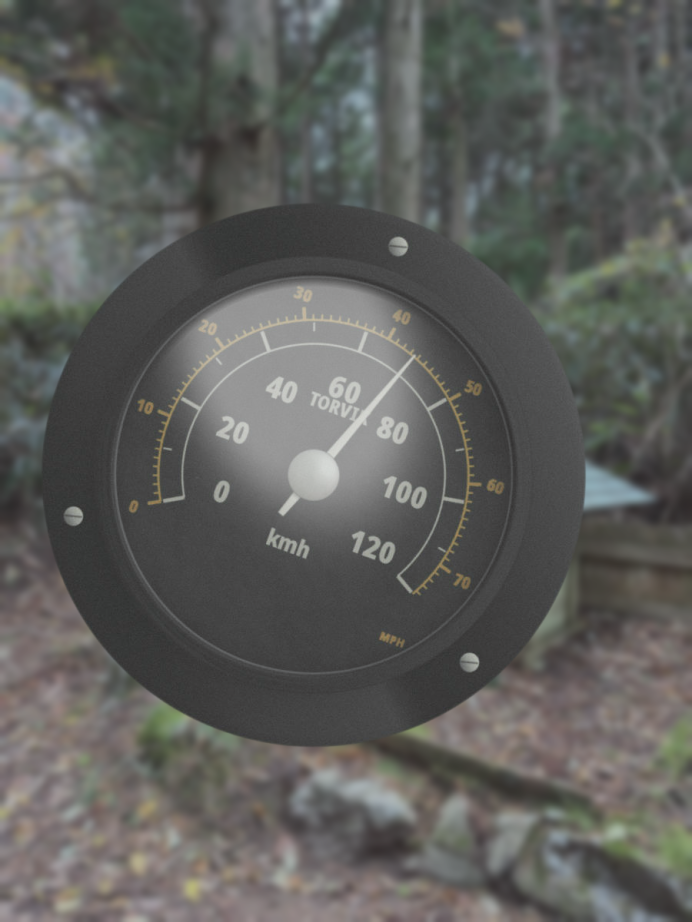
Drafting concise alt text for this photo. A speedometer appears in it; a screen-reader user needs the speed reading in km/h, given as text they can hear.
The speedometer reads 70 km/h
